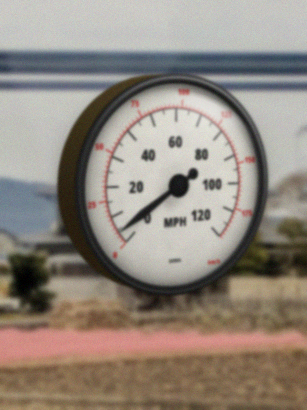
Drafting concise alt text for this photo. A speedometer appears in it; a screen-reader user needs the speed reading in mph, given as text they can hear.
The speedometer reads 5 mph
